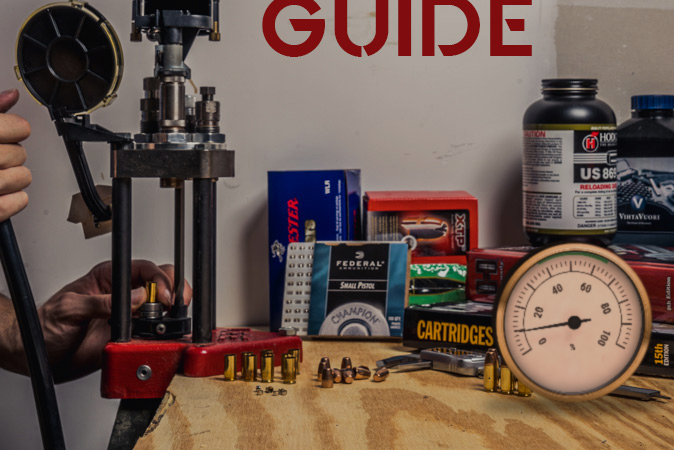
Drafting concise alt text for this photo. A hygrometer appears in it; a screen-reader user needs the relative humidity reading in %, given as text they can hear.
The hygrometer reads 10 %
